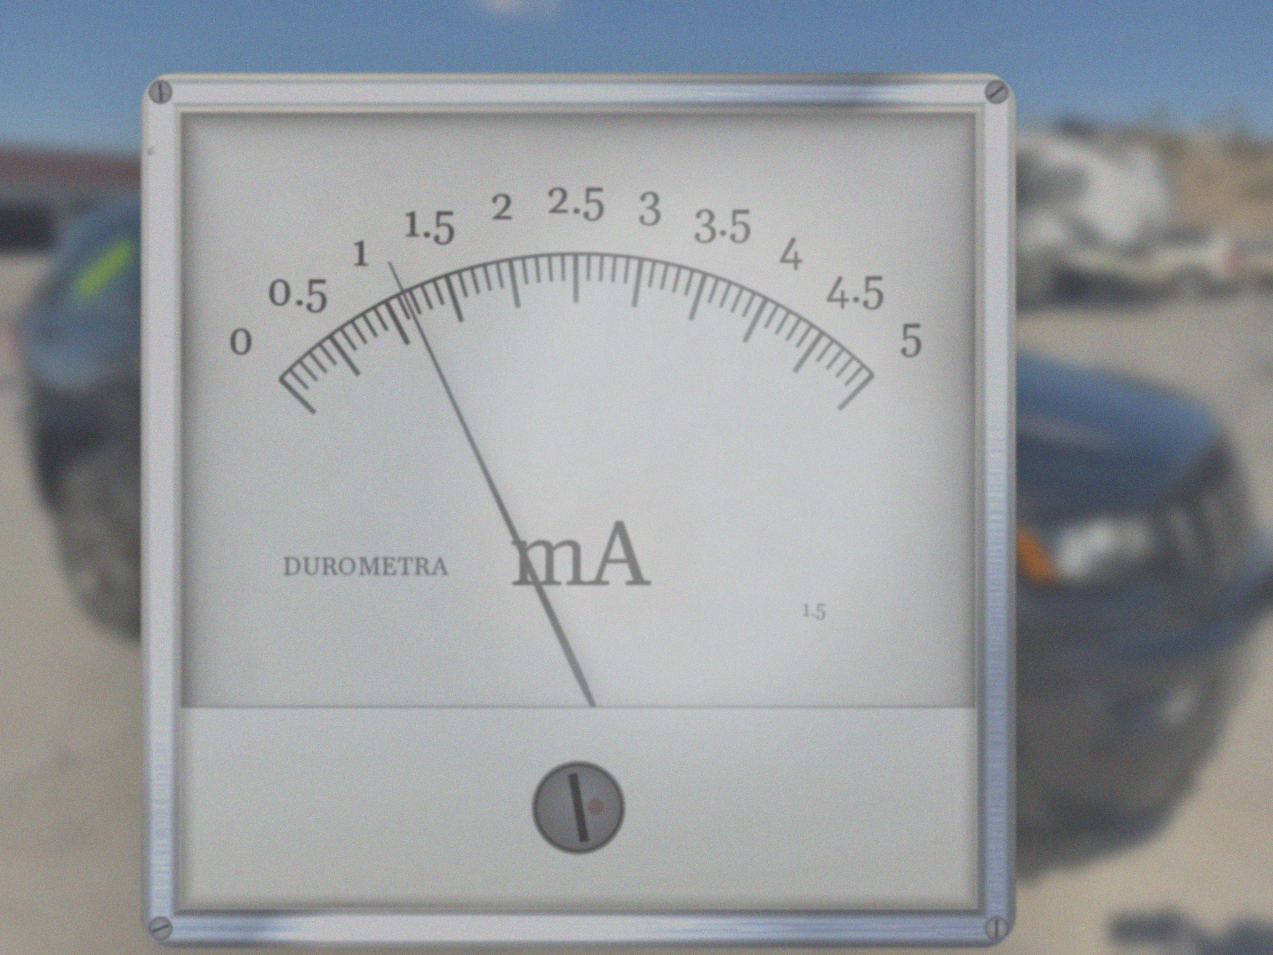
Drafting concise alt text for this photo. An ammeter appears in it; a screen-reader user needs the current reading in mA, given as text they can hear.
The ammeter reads 1.15 mA
